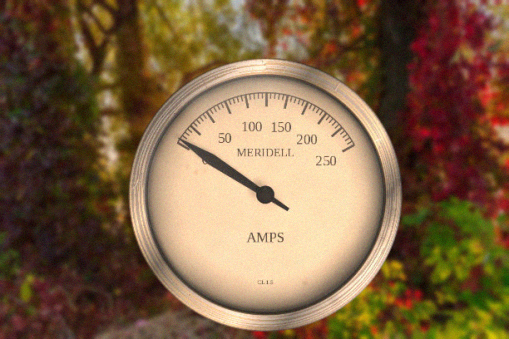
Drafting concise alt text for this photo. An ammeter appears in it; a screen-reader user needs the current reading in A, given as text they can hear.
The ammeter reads 5 A
